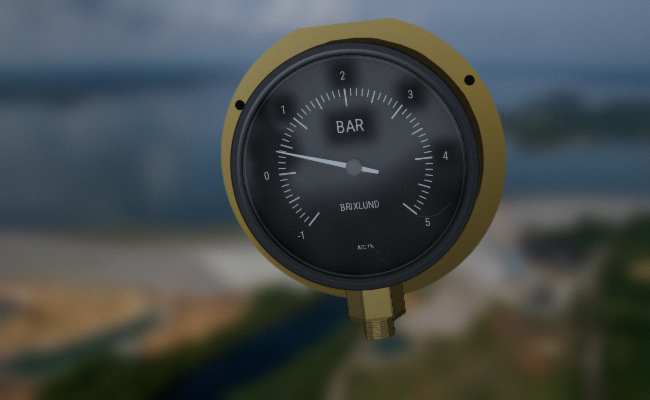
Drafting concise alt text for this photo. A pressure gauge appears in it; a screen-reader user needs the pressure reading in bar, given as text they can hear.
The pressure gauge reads 0.4 bar
